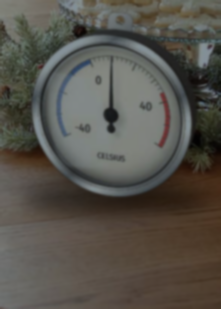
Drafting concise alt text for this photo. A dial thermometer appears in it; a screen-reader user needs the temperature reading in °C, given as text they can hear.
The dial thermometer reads 10 °C
